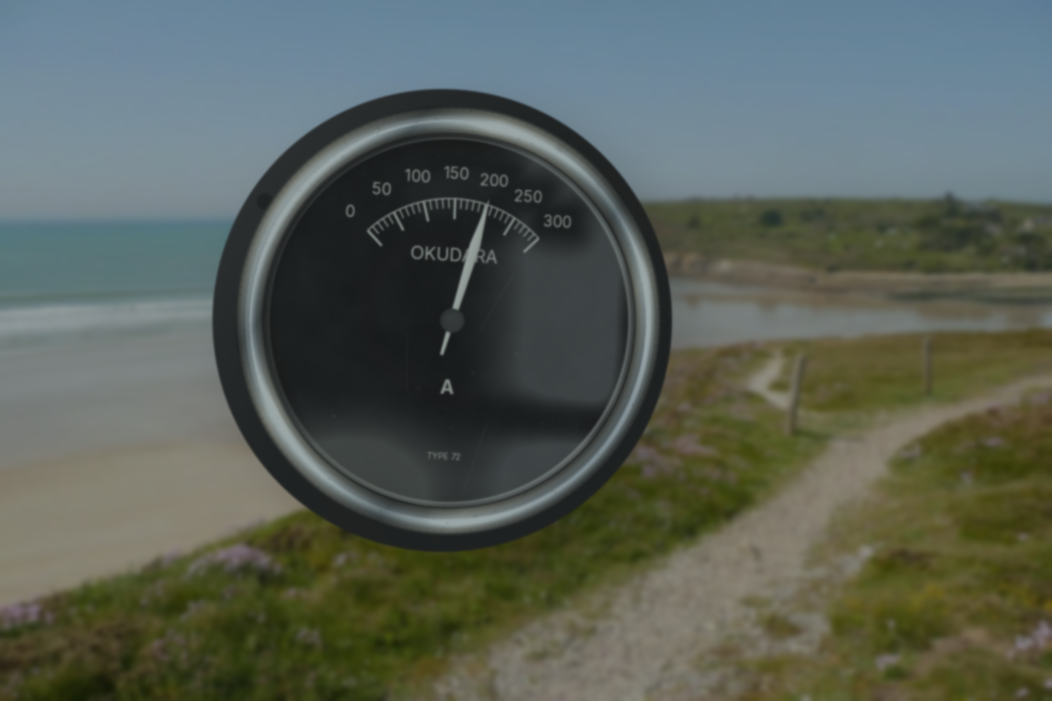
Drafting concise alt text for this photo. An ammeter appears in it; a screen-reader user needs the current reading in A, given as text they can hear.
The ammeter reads 200 A
